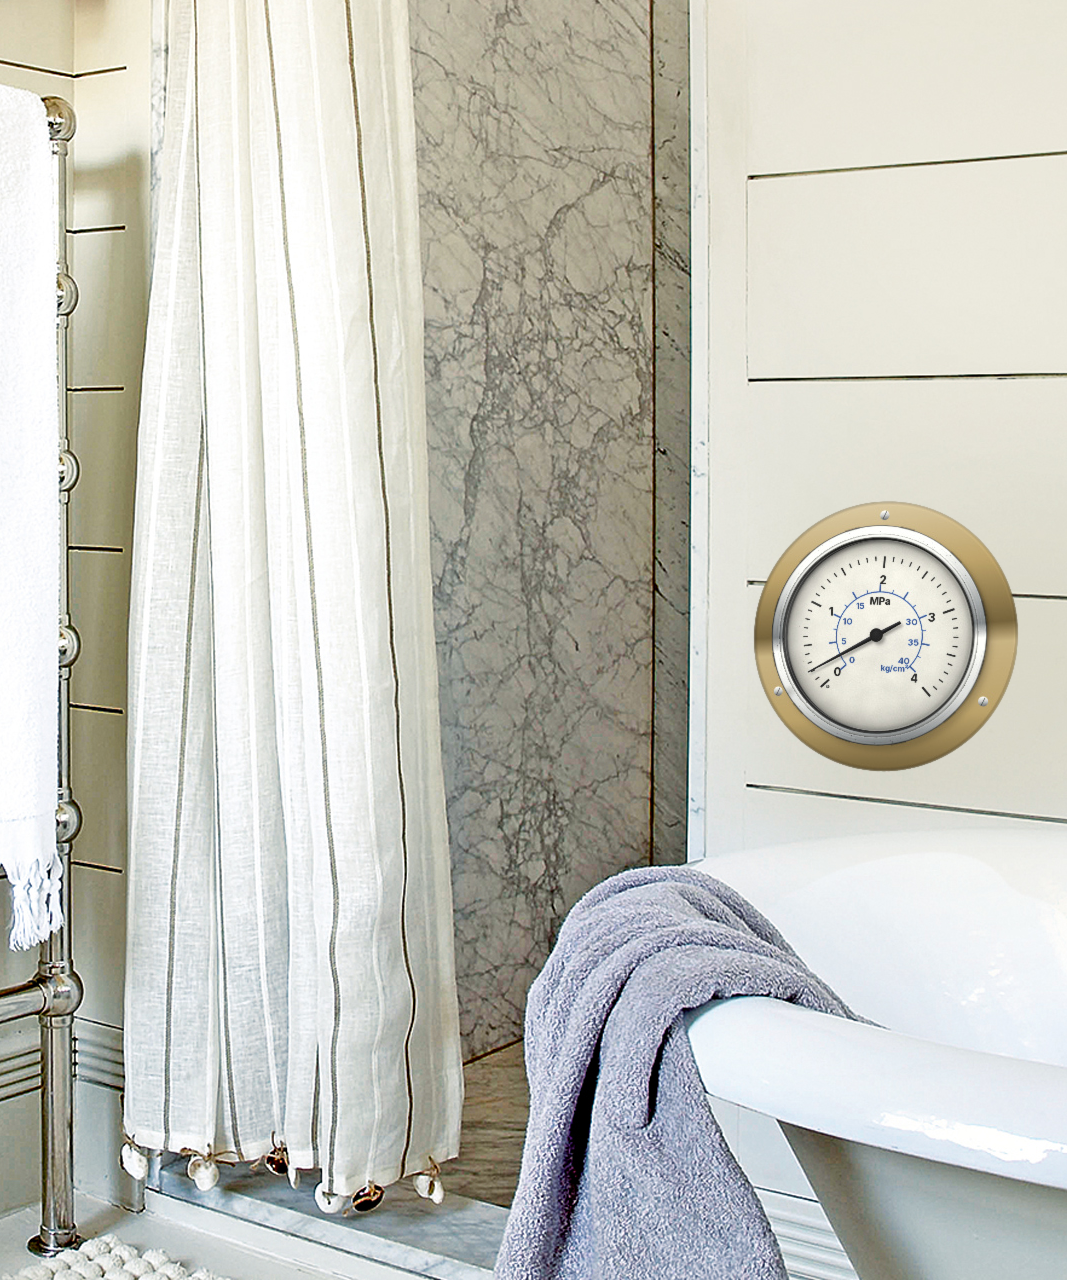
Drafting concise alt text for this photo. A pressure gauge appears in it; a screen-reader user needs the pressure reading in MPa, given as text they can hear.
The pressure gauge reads 0.2 MPa
